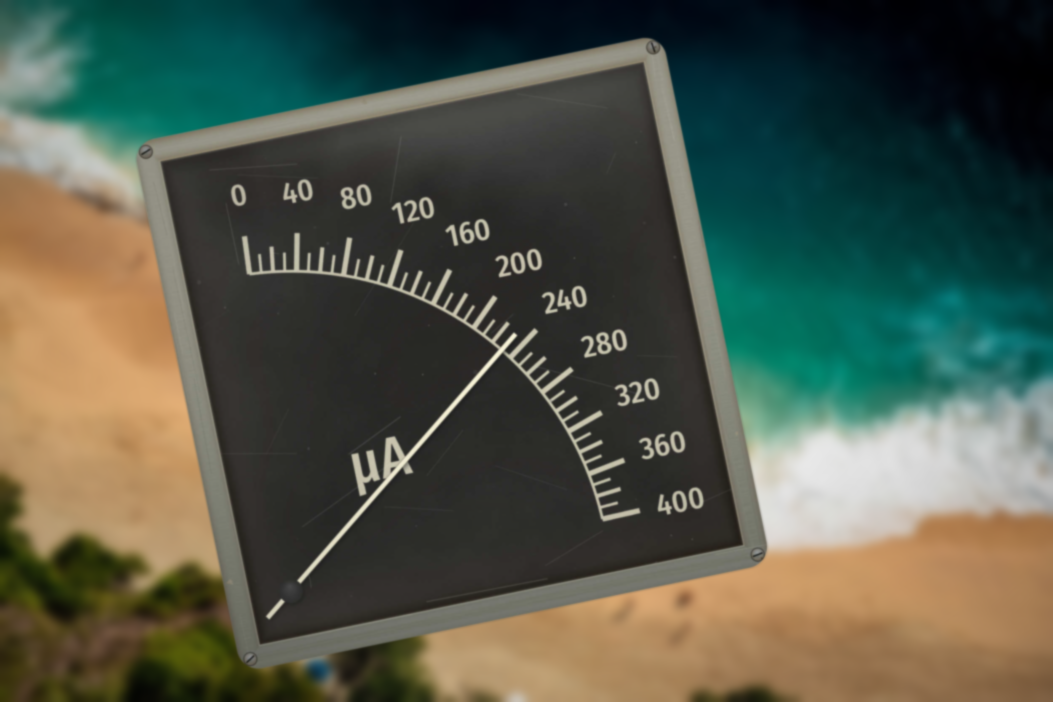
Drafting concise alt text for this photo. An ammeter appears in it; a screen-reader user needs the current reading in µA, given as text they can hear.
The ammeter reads 230 µA
